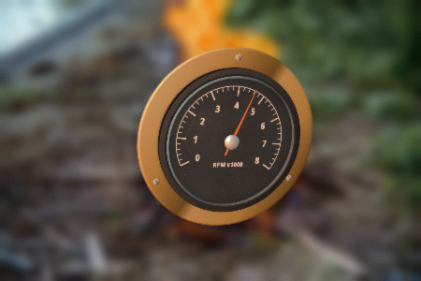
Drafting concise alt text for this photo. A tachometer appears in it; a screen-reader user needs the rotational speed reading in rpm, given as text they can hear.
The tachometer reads 4600 rpm
